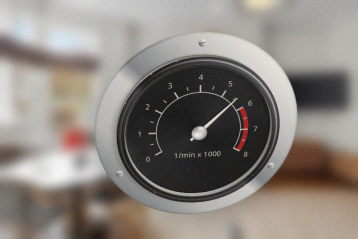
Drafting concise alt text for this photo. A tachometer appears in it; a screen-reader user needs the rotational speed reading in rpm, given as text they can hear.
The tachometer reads 5500 rpm
